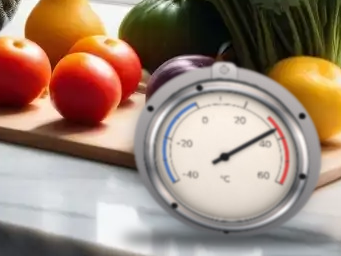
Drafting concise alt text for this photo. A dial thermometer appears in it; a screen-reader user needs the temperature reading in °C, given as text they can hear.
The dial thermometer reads 35 °C
